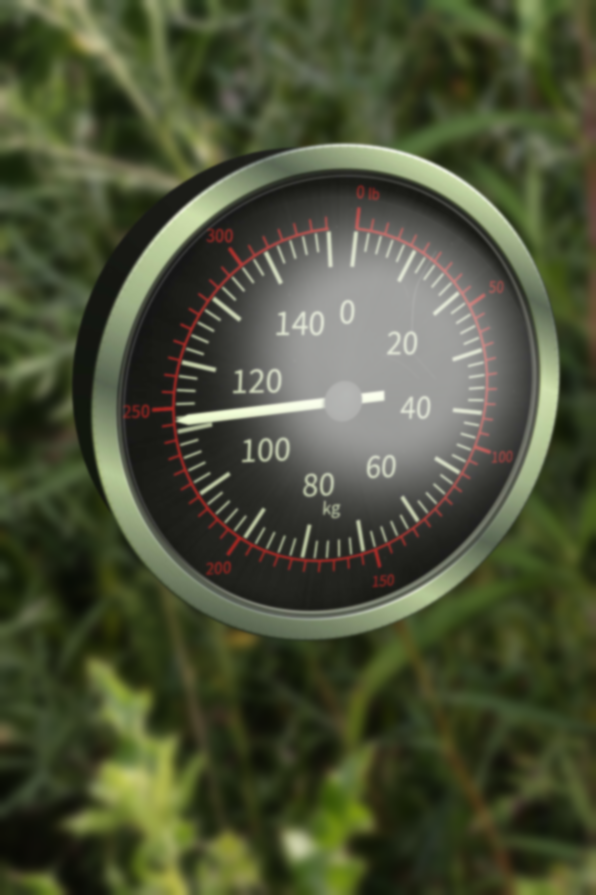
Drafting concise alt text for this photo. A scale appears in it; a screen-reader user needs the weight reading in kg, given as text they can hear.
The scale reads 112 kg
